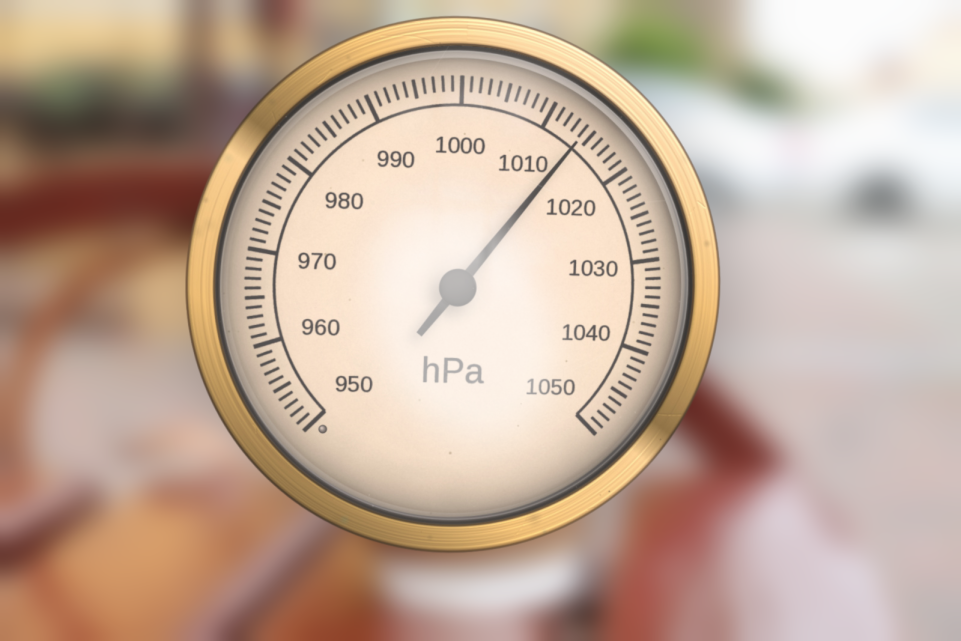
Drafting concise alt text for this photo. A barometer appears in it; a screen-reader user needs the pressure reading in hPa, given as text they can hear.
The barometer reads 1014 hPa
